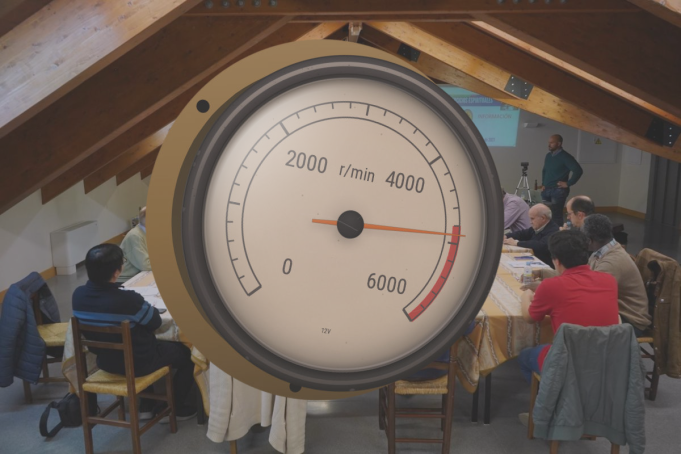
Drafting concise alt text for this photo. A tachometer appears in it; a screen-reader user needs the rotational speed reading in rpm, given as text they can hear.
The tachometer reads 4900 rpm
